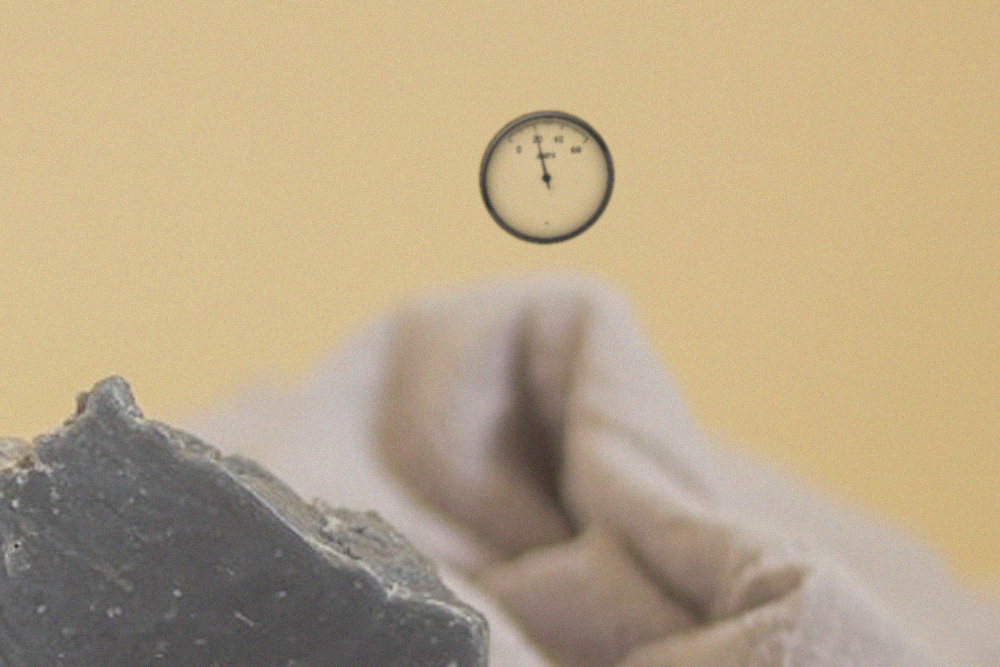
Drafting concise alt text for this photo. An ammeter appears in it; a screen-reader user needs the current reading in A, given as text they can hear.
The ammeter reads 20 A
